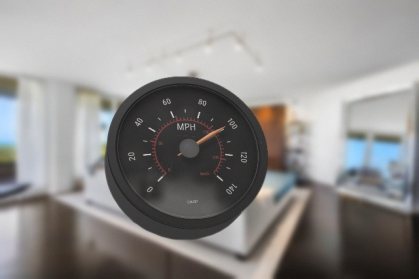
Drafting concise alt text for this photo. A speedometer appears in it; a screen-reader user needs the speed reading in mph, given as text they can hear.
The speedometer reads 100 mph
